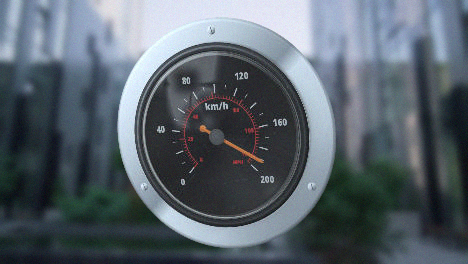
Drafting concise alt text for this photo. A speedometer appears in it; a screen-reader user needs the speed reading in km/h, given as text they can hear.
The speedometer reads 190 km/h
